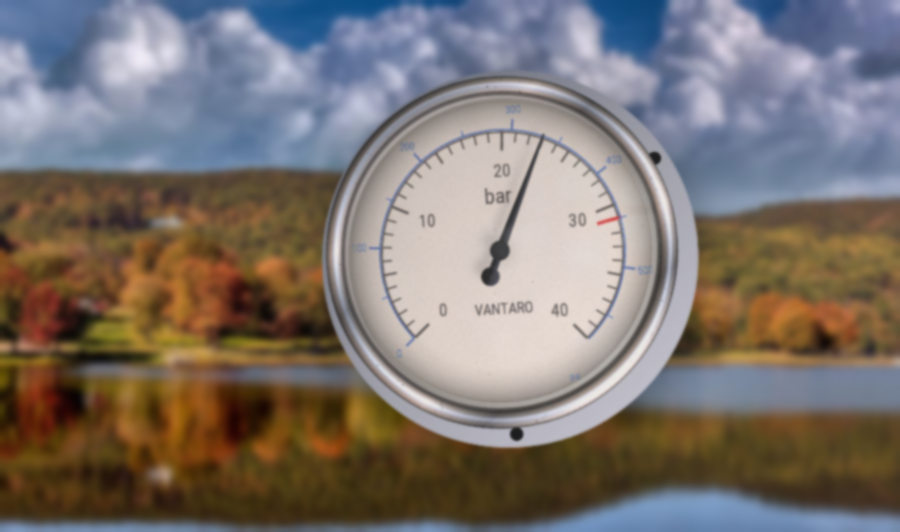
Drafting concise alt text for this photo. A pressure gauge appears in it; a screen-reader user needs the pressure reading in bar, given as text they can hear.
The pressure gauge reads 23 bar
